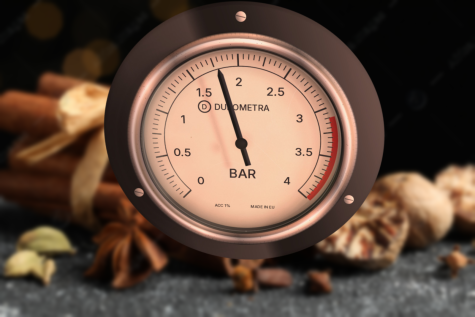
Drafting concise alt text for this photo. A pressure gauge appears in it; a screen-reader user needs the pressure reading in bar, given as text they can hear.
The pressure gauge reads 1.8 bar
